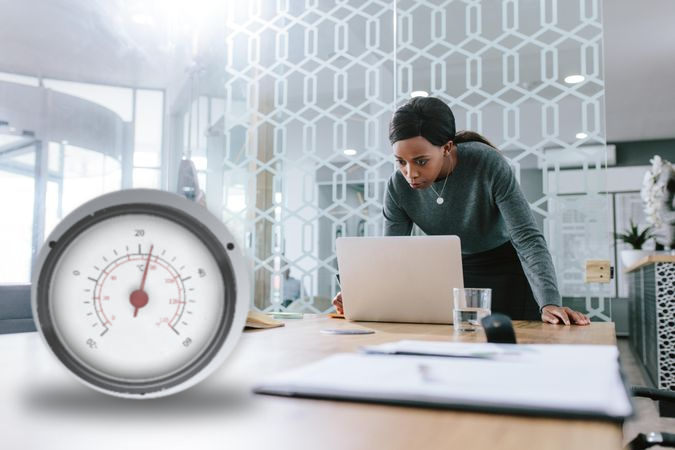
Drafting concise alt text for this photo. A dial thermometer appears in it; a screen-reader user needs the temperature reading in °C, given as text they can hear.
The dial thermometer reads 24 °C
